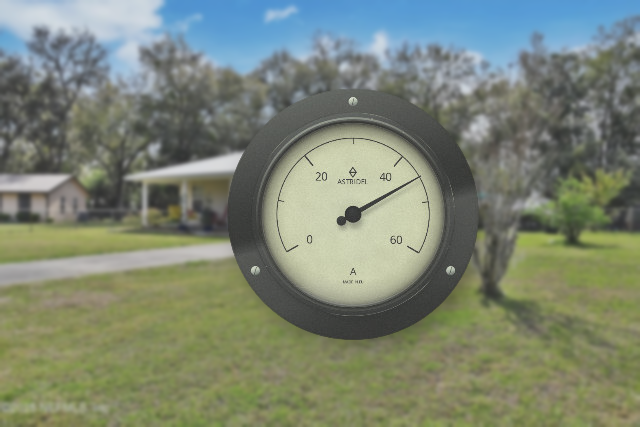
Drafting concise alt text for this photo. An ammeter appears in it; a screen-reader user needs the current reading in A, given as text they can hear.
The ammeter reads 45 A
